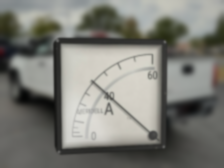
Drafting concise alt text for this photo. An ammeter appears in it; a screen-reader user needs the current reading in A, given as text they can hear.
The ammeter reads 40 A
